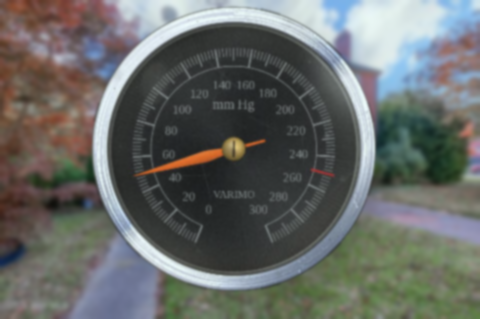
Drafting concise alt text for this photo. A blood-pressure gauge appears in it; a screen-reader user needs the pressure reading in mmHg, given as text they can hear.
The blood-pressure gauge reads 50 mmHg
